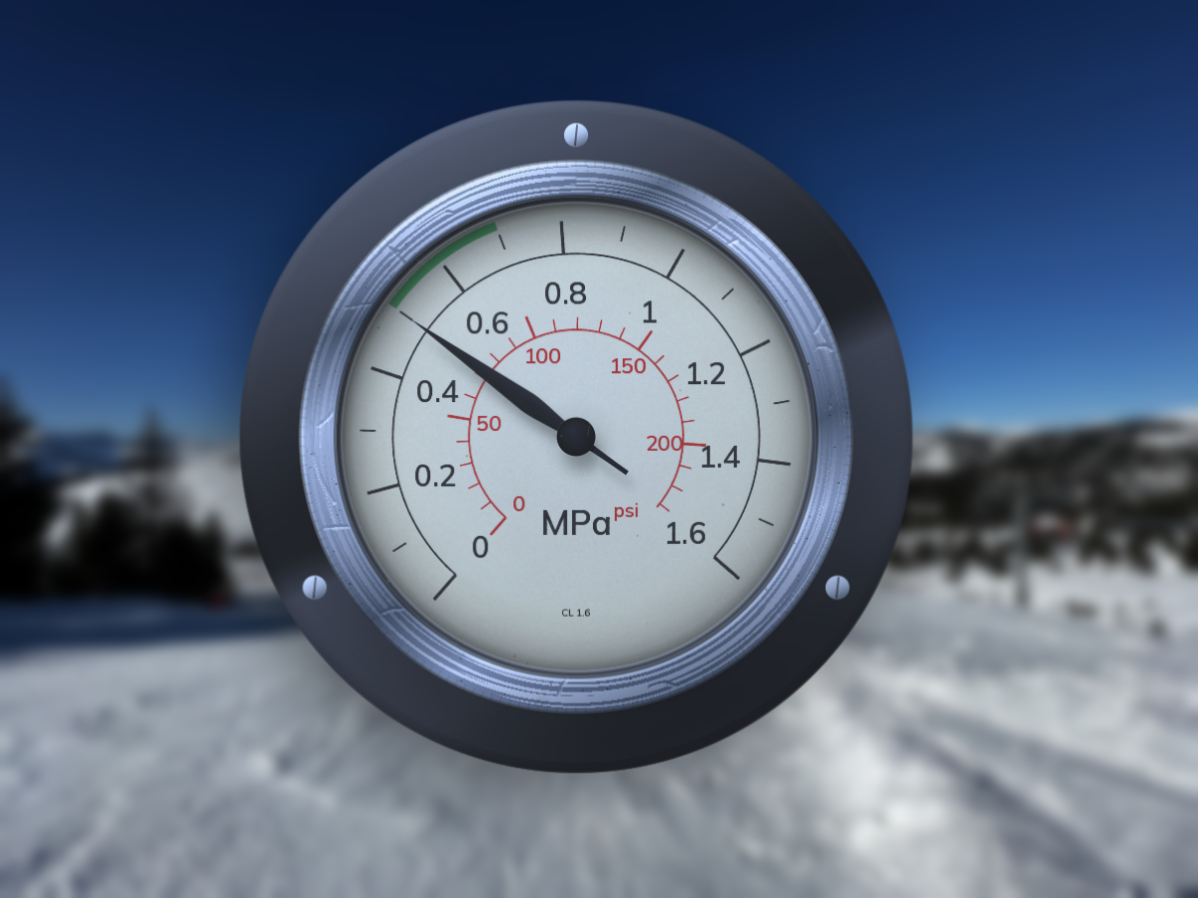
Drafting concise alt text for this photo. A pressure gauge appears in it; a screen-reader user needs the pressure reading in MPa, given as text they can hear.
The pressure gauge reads 0.5 MPa
